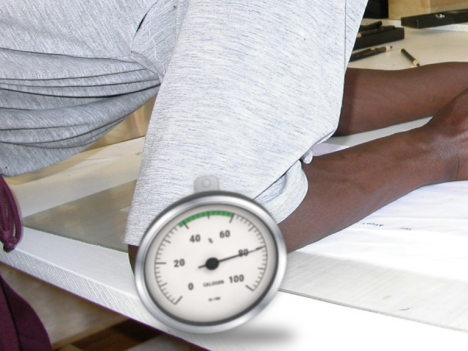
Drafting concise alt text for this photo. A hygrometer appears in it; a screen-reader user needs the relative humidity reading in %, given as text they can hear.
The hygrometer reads 80 %
